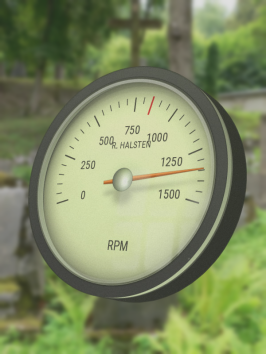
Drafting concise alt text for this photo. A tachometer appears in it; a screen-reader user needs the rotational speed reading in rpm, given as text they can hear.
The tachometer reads 1350 rpm
